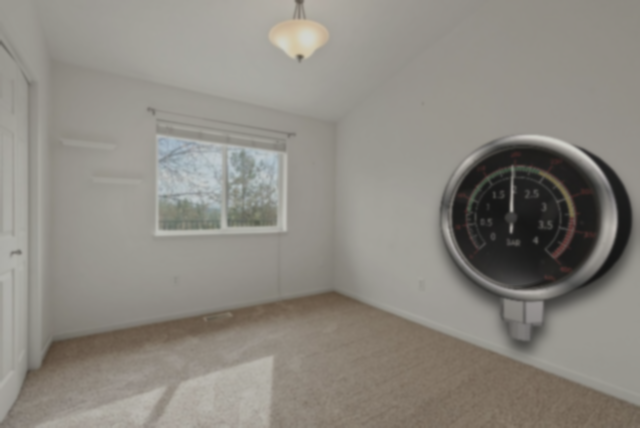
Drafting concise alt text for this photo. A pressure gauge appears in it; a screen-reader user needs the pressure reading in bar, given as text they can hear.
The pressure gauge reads 2 bar
